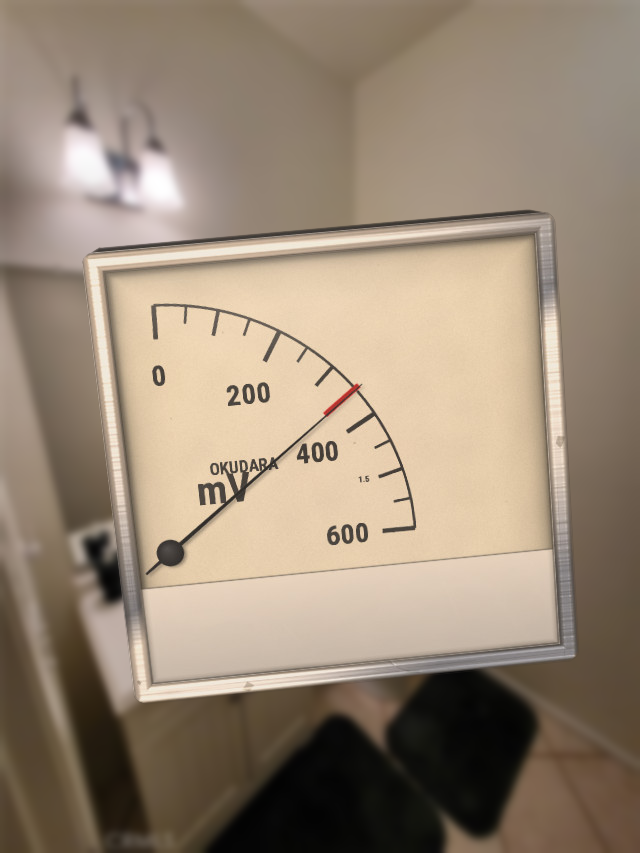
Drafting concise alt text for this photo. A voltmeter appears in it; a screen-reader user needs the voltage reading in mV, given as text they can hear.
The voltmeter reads 350 mV
